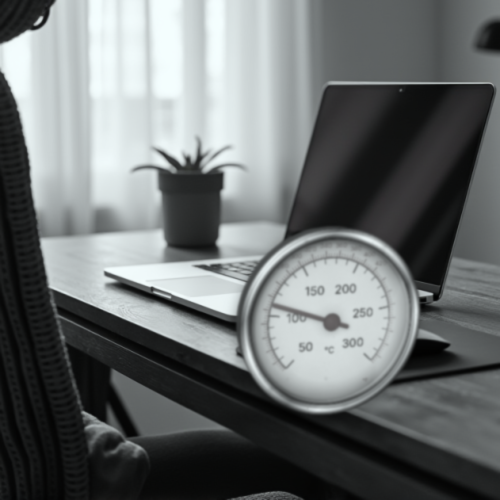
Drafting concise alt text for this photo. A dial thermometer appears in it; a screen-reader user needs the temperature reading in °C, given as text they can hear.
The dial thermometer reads 110 °C
